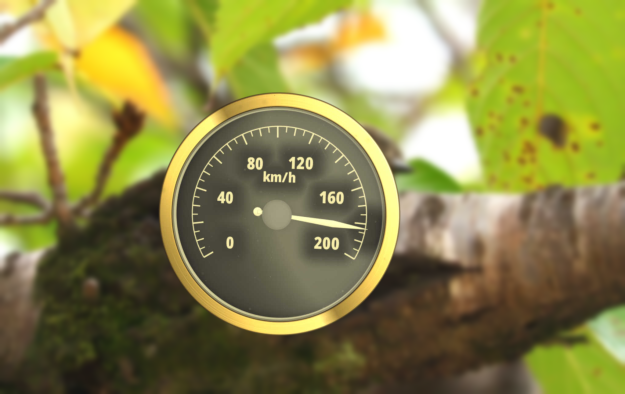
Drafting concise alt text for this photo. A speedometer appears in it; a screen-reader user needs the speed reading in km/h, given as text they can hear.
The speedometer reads 182.5 km/h
